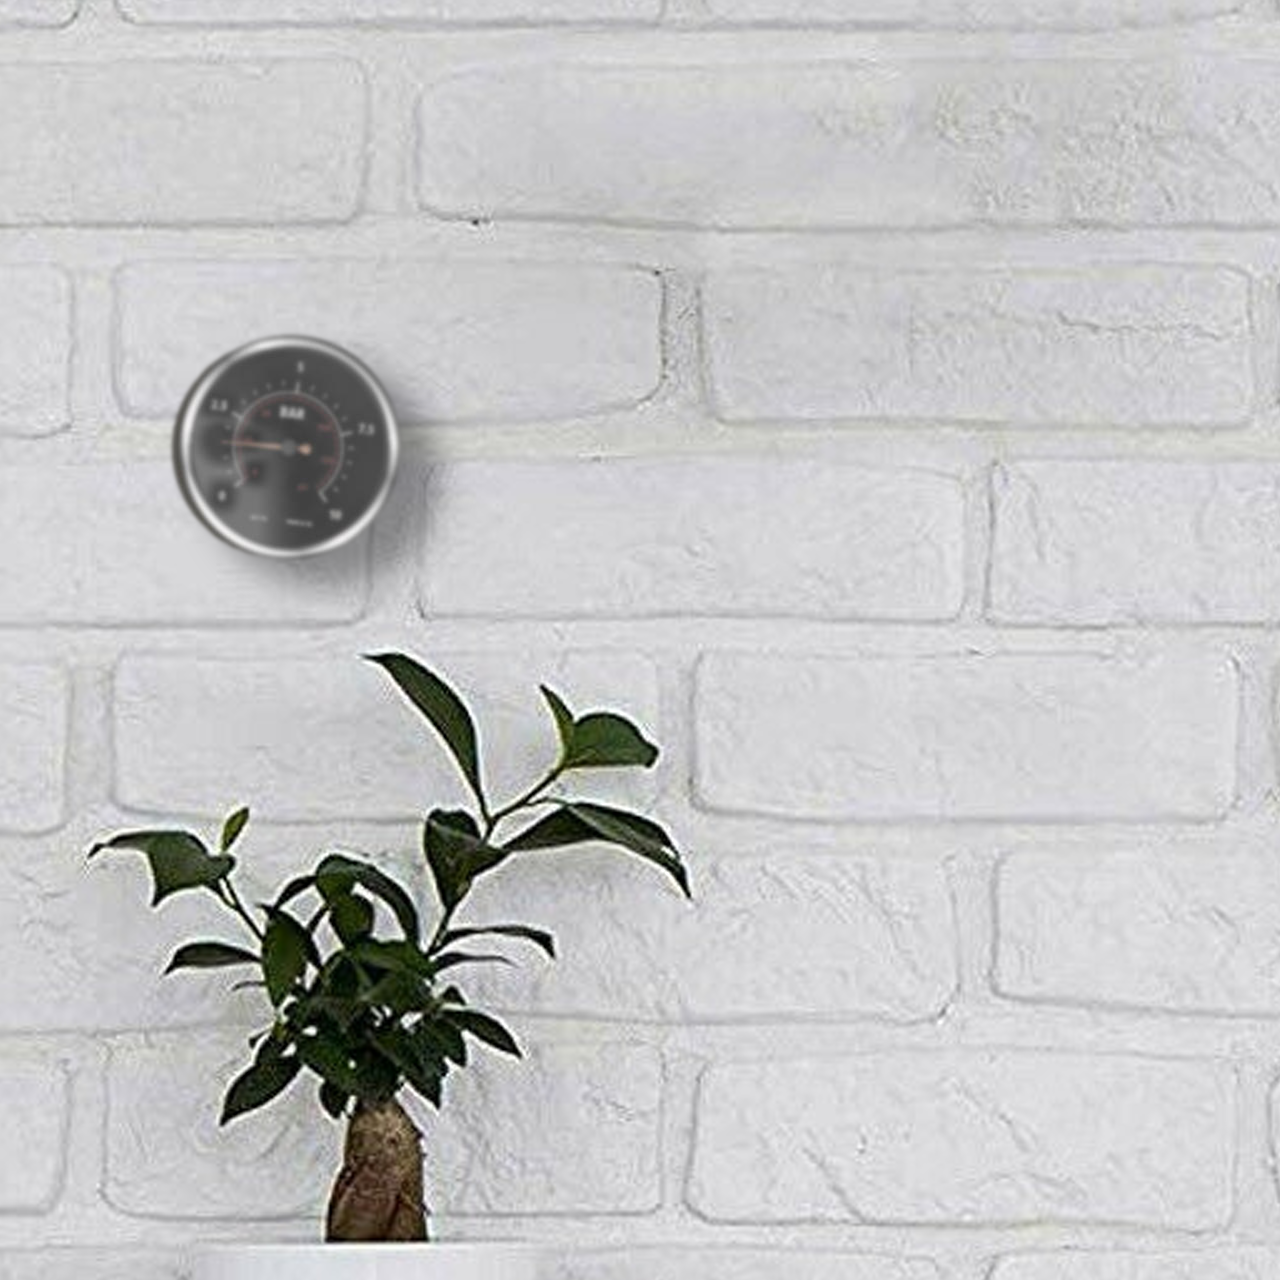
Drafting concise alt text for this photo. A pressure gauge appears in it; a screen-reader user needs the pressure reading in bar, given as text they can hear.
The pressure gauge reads 1.5 bar
